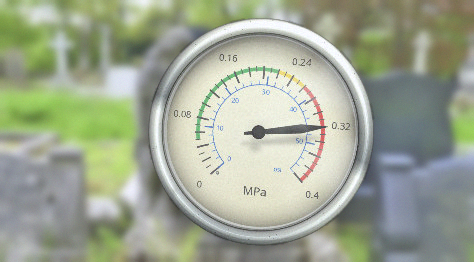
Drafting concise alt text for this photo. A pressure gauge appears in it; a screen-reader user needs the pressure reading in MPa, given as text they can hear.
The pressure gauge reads 0.32 MPa
